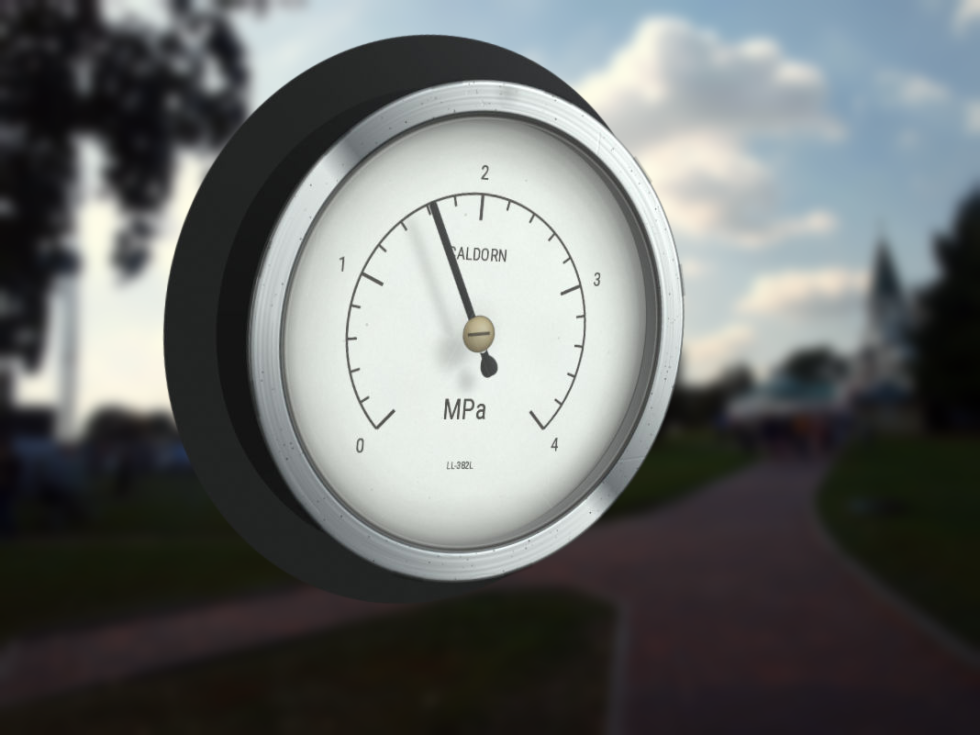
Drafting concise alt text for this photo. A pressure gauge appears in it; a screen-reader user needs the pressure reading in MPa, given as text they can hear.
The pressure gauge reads 1.6 MPa
